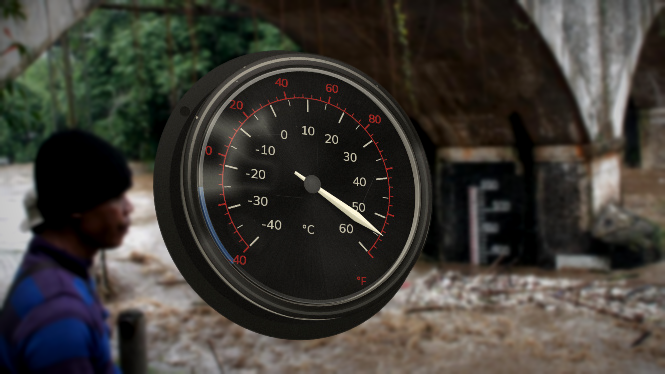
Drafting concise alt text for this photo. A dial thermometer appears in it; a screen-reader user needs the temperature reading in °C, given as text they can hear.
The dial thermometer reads 55 °C
